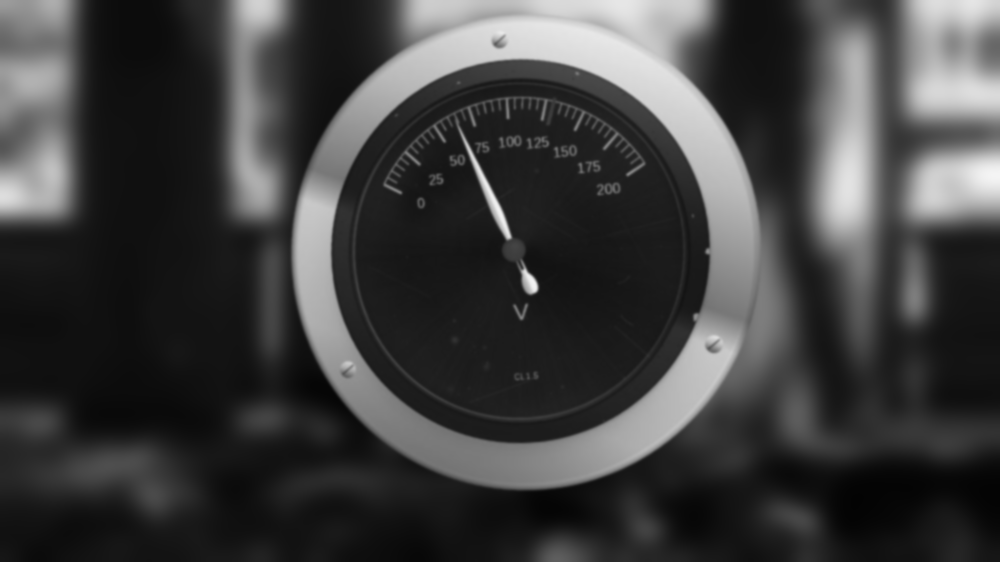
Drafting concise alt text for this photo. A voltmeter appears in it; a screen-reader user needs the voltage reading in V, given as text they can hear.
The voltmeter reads 65 V
